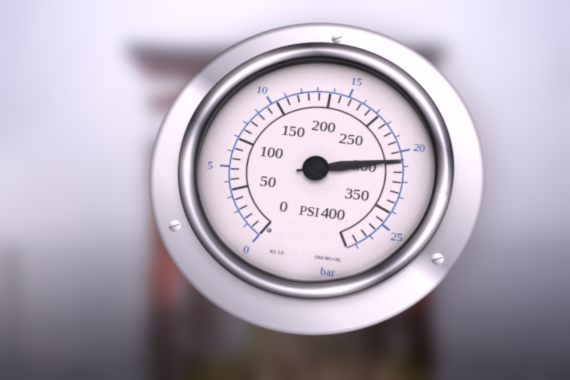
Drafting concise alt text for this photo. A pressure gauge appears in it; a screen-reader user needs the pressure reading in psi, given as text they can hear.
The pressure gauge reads 300 psi
